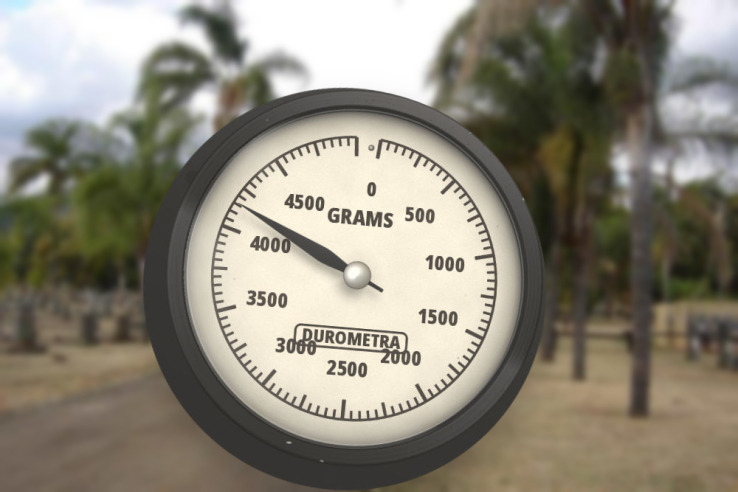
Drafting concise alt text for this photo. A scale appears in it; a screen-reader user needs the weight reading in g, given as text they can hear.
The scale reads 4150 g
